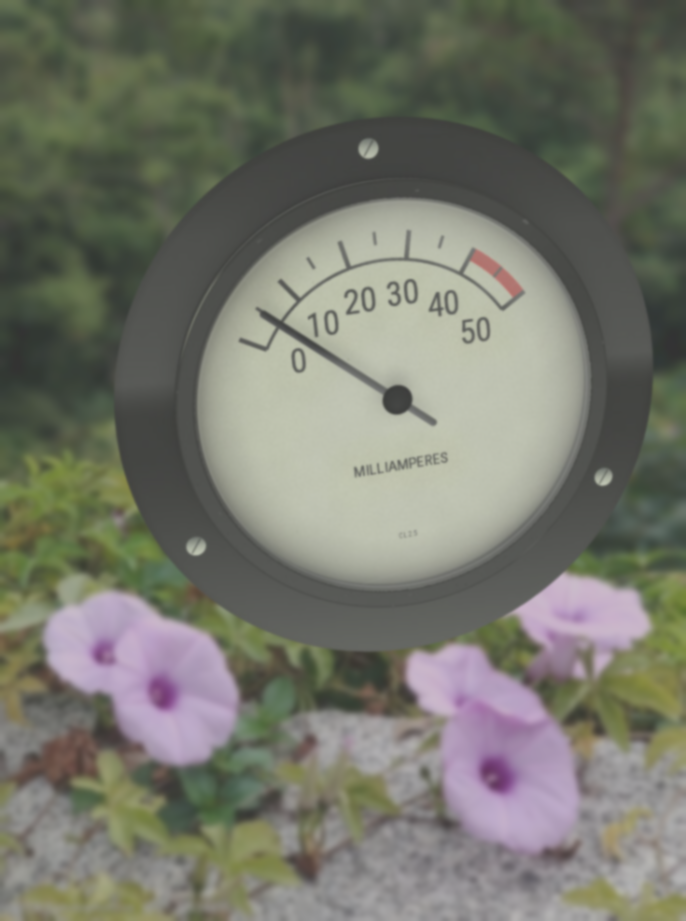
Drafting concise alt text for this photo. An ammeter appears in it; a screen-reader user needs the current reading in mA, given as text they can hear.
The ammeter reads 5 mA
